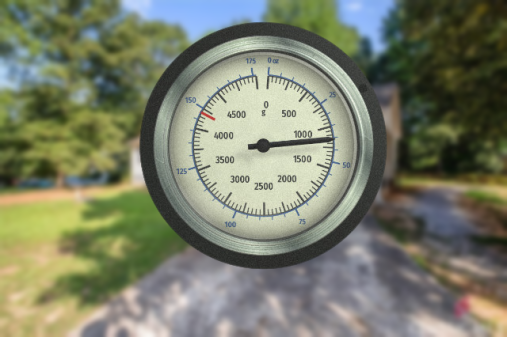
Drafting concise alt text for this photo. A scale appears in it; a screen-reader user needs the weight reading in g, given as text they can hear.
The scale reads 1150 g
